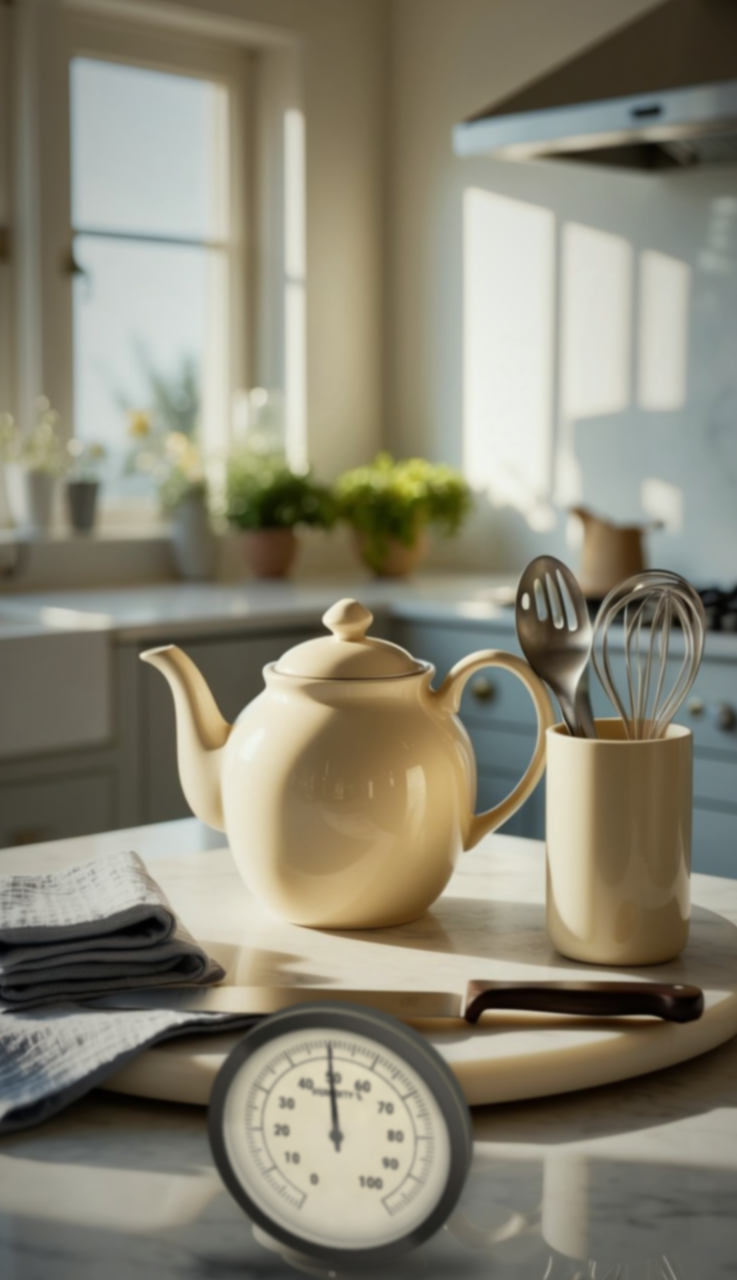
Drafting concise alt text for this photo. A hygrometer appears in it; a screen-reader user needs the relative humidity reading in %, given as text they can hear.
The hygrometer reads 50 %
